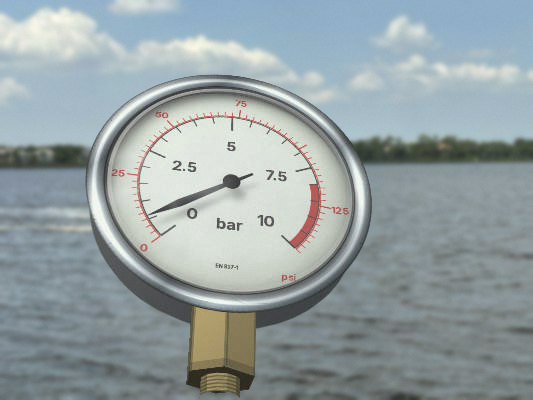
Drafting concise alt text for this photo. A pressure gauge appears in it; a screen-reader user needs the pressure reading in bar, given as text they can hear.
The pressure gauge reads 0.5 bar
